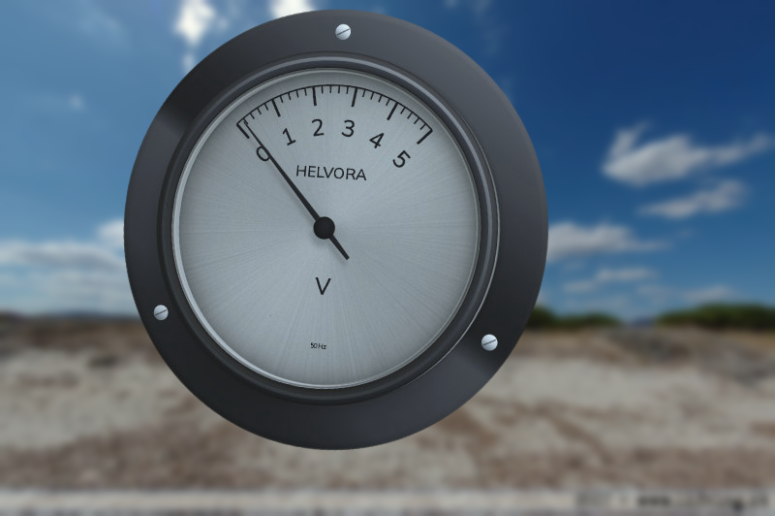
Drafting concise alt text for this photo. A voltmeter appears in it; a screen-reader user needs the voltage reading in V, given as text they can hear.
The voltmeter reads 0.2 V
